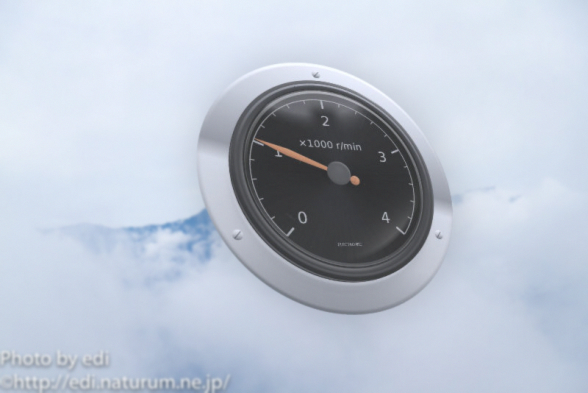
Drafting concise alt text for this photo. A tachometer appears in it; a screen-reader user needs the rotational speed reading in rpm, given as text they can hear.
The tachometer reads 1000 rpm
